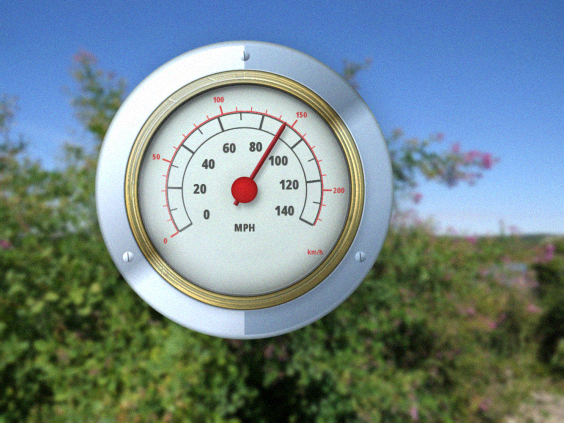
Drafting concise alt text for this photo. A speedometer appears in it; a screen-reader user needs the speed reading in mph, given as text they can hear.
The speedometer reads 90 mph
